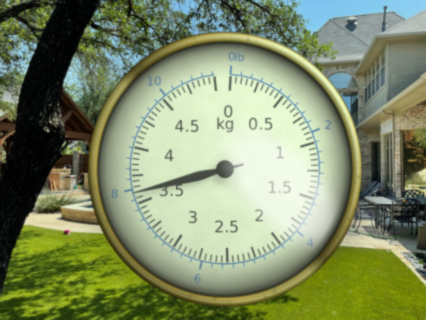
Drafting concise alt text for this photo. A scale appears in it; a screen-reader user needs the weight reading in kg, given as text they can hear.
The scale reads 3.6 kg
